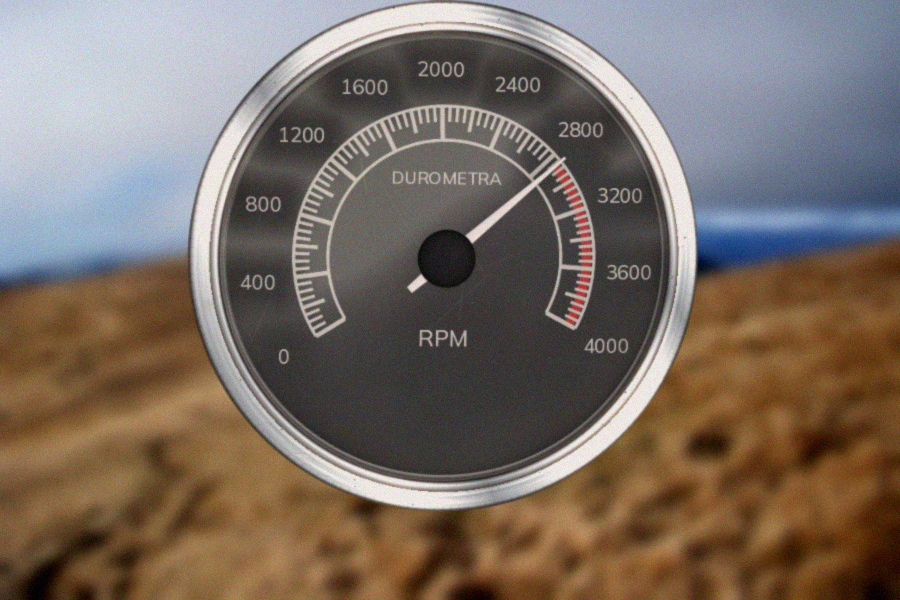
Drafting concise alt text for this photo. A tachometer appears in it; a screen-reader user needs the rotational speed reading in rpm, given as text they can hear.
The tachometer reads 2850 rpm
